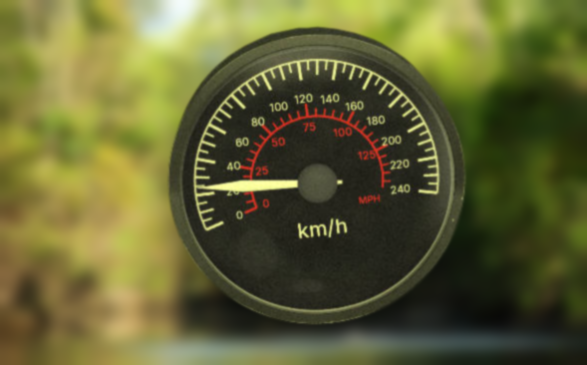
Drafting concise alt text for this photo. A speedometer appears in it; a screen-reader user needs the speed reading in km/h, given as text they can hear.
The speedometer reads 25 km/h
